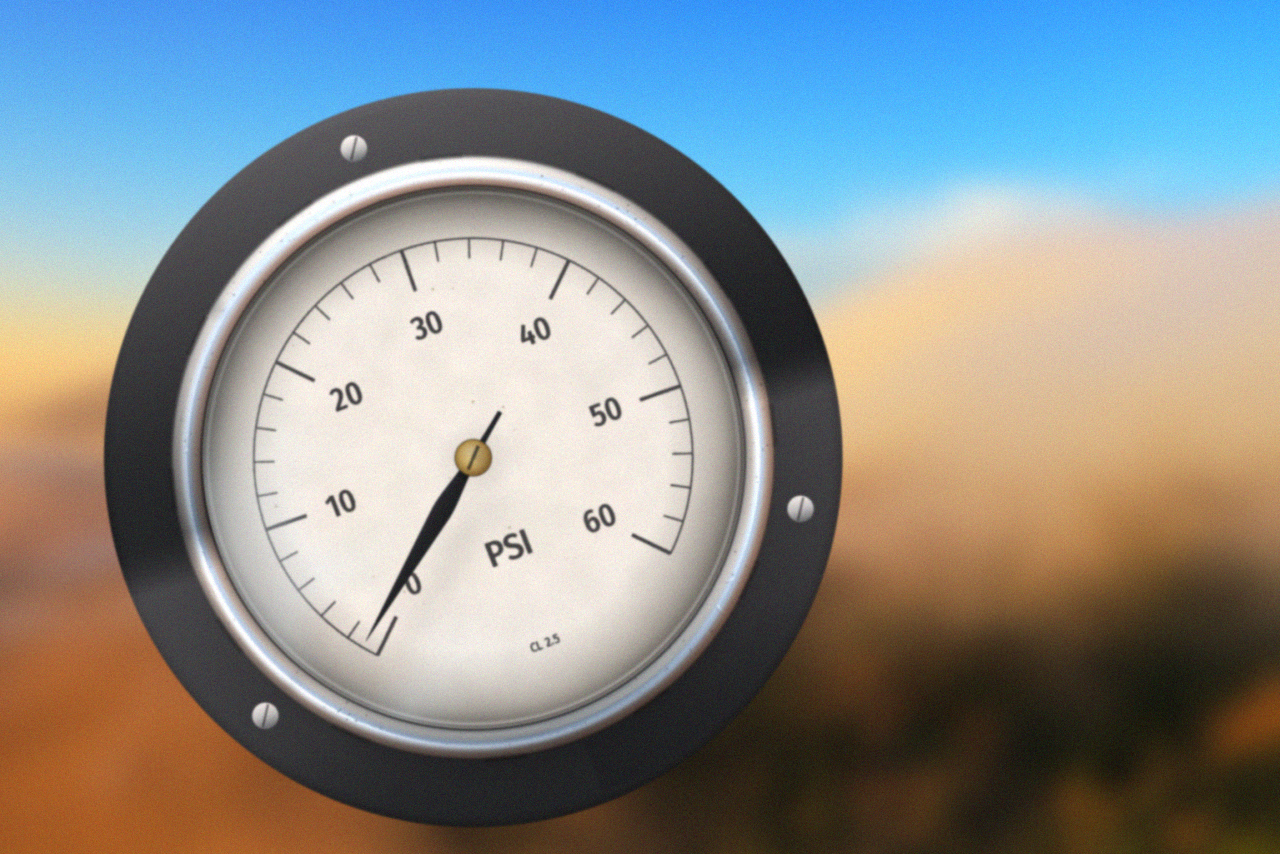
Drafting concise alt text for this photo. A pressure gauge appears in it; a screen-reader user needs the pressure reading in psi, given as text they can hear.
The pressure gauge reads 1 psi
